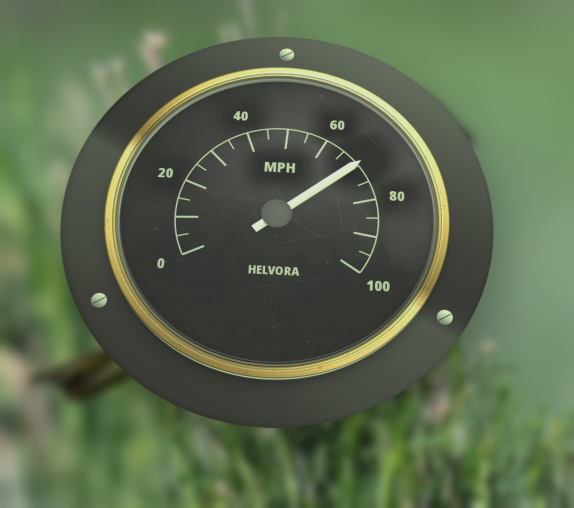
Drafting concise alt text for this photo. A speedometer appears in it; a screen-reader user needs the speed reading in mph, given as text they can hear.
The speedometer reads 70 mph
